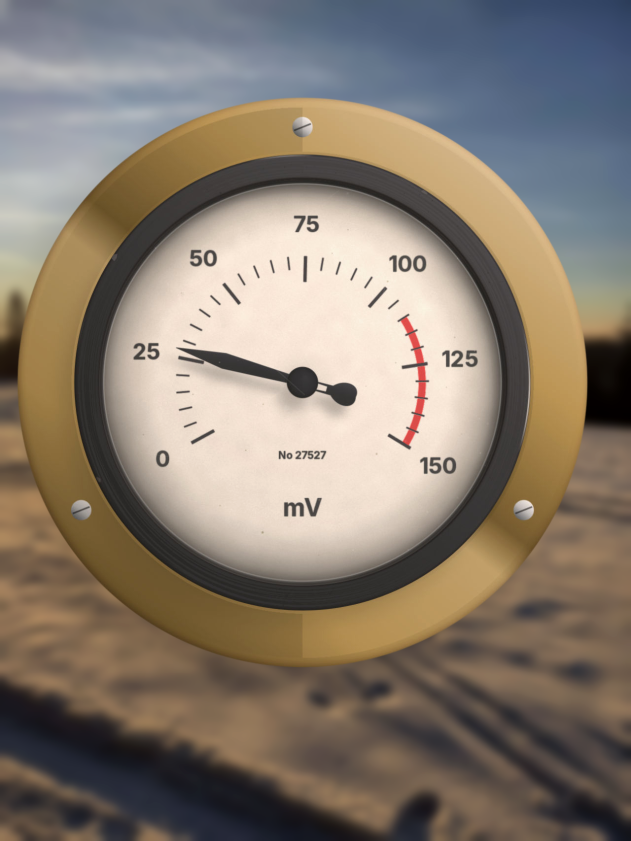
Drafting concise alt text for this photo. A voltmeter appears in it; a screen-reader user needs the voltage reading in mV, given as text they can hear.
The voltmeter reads 27.5 mV
